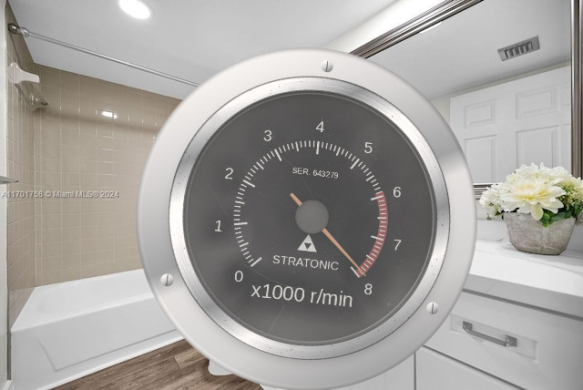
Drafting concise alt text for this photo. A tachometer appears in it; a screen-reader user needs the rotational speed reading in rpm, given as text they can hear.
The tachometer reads 7900 rpm
